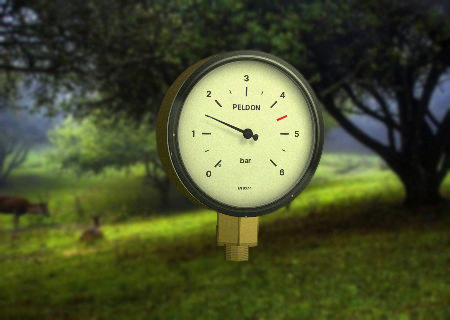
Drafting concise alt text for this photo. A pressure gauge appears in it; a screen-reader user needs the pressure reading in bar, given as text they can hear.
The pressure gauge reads 1.5 bar
